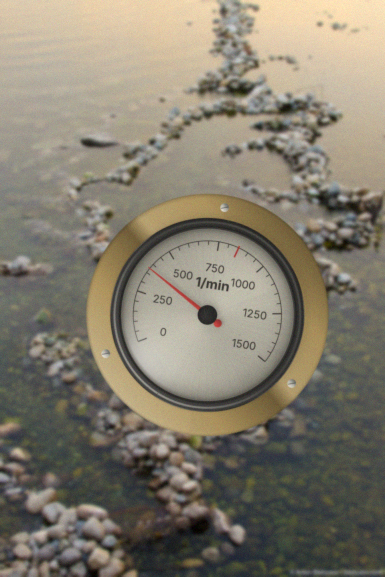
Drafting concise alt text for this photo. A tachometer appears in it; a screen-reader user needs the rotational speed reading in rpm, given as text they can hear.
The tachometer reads 375 rpm
